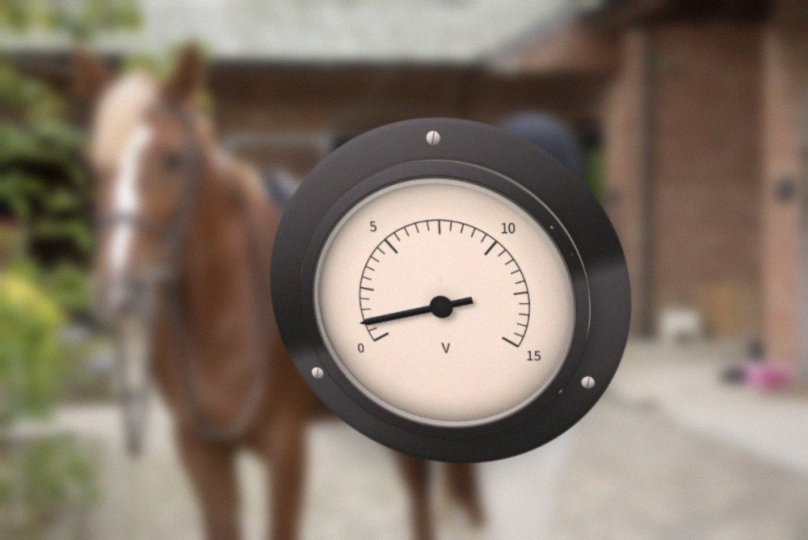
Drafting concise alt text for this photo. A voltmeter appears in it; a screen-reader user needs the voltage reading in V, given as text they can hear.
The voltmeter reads 1 V
